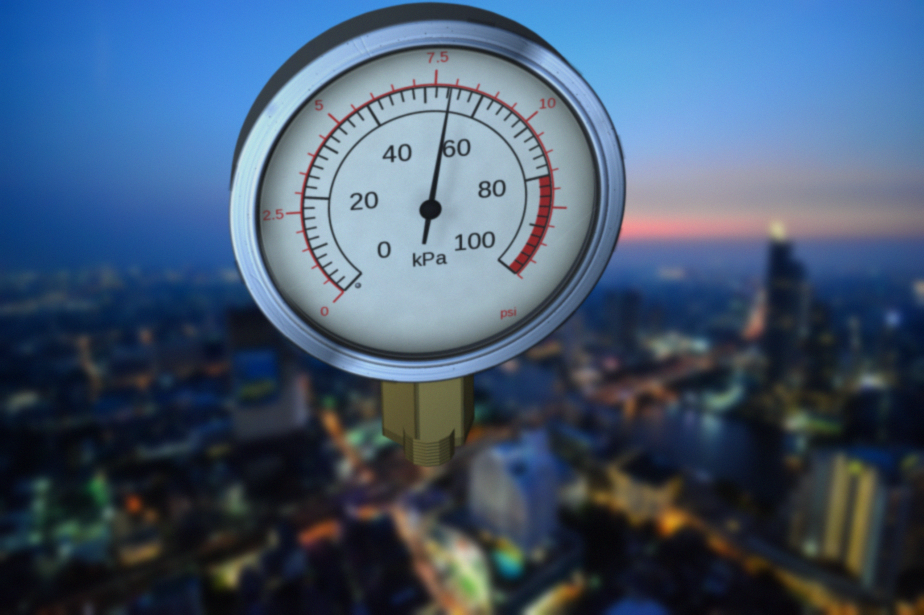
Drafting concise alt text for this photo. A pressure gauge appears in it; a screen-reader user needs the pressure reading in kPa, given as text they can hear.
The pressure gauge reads 54 kPa
